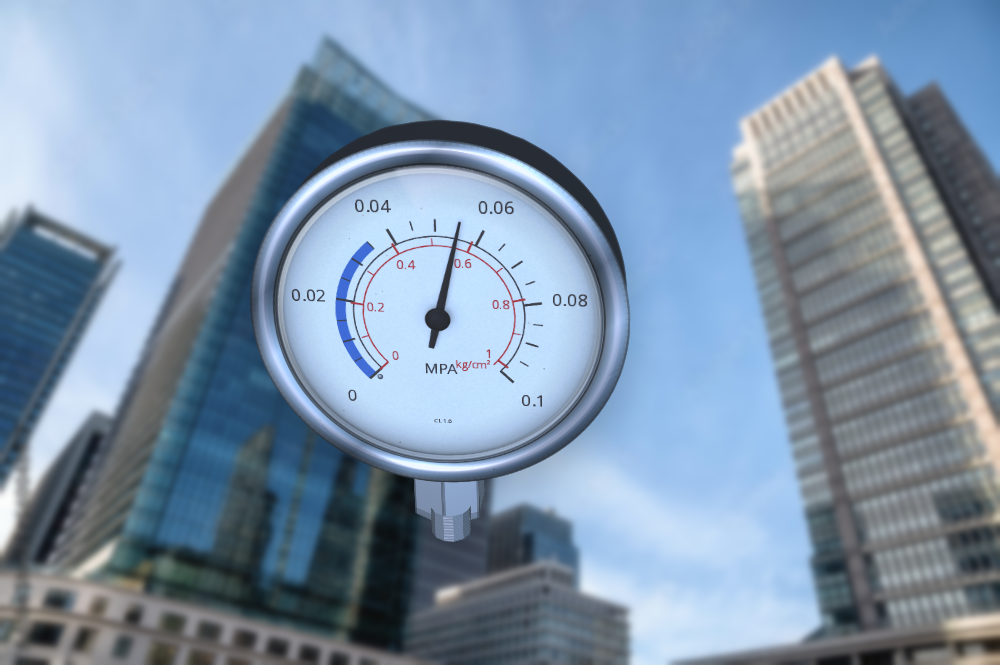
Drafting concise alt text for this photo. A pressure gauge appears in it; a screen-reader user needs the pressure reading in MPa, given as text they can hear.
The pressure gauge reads 0.055 MPa
